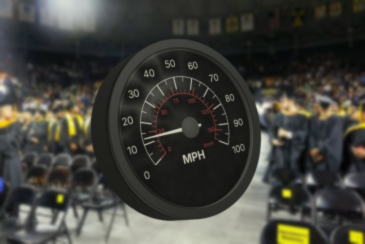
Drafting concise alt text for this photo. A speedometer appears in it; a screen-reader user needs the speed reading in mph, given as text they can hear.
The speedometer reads 12.5 mph
